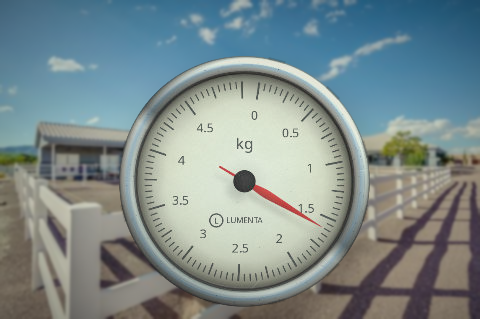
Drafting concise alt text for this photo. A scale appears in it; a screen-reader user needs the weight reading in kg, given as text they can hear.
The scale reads 1.6 kg
